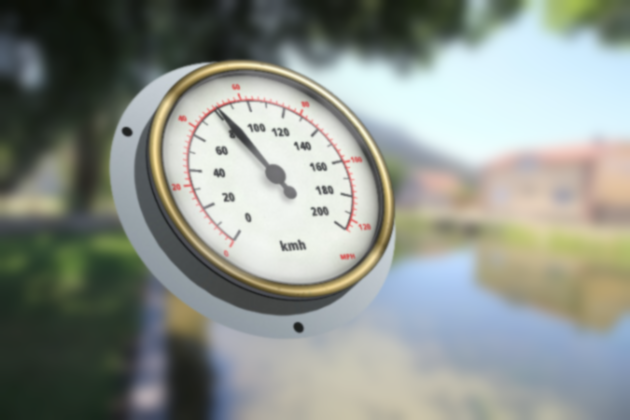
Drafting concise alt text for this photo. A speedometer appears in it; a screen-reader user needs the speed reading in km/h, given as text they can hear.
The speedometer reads 80 km/h
